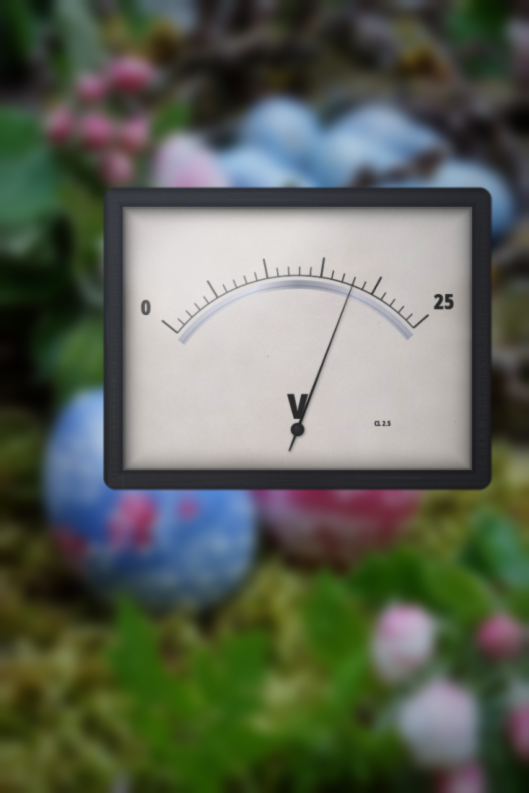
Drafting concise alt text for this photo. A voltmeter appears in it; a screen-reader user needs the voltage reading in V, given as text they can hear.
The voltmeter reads 18 V
